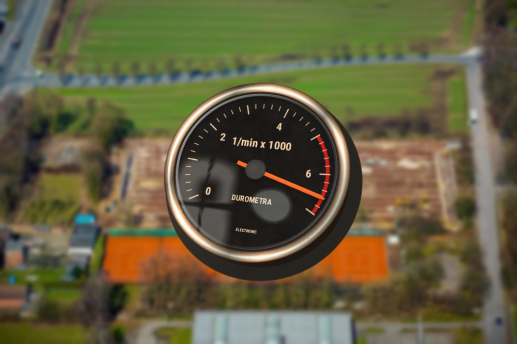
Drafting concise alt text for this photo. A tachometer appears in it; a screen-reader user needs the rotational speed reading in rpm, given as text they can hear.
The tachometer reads 6600 rpm
